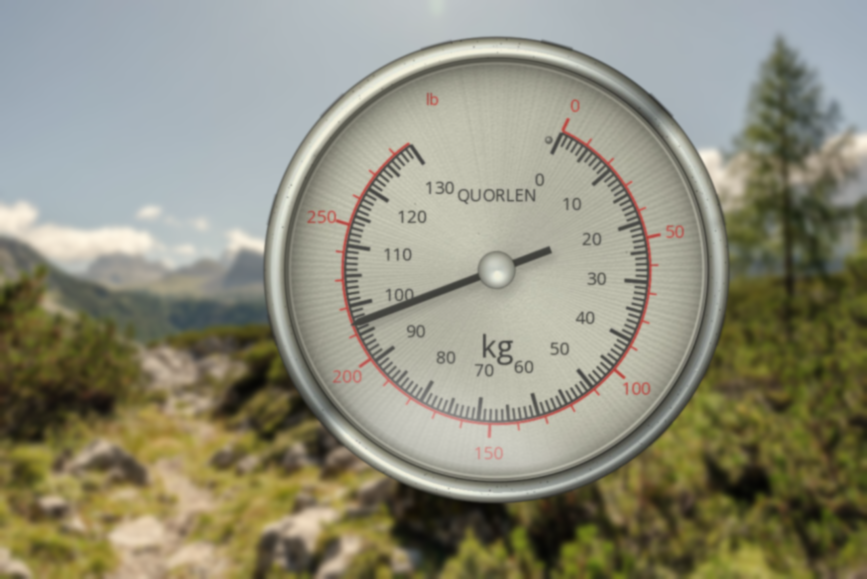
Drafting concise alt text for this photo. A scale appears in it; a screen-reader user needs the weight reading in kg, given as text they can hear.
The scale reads 97 kg
